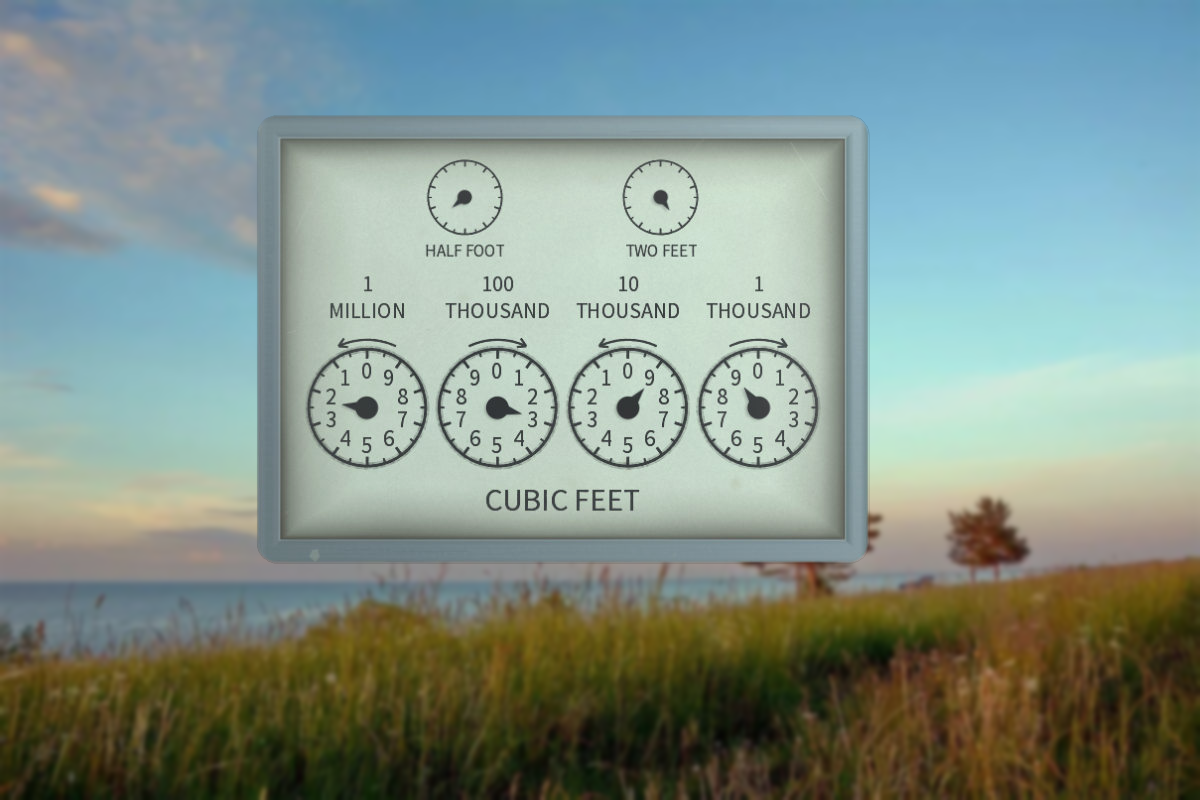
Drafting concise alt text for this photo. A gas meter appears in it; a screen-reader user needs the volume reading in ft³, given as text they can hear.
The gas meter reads 228900 ft³
